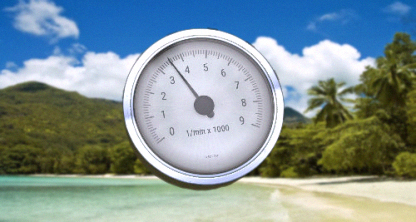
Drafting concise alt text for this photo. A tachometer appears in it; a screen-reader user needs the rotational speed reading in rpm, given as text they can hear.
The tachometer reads 3500 rpm
